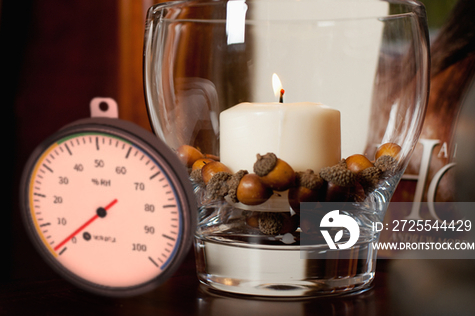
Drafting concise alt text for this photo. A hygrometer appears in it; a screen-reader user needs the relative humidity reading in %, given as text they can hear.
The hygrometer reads 2 %
